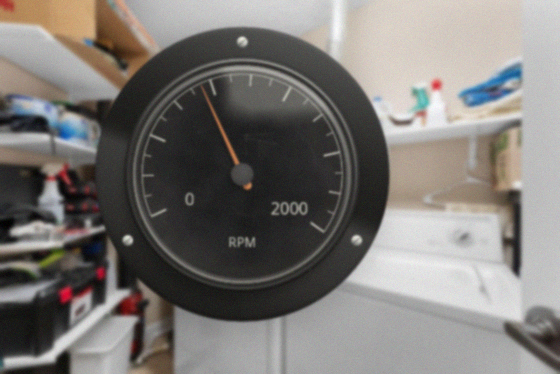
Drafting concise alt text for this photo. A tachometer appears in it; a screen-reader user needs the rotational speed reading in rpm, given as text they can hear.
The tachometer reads 750 rpm
